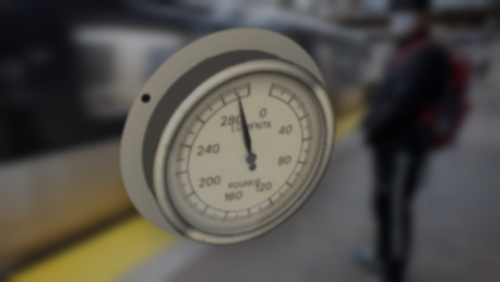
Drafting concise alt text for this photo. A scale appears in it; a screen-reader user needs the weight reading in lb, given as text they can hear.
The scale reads 290 lb
